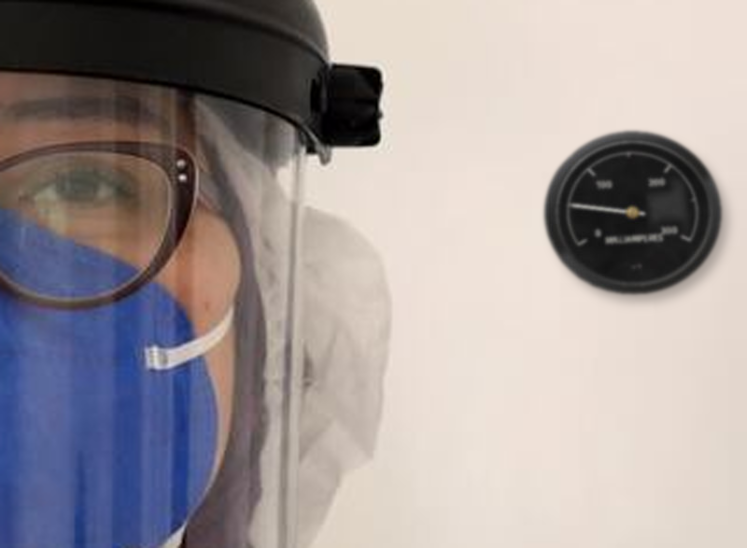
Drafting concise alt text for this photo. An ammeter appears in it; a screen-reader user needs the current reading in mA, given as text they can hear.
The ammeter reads 50 mA
